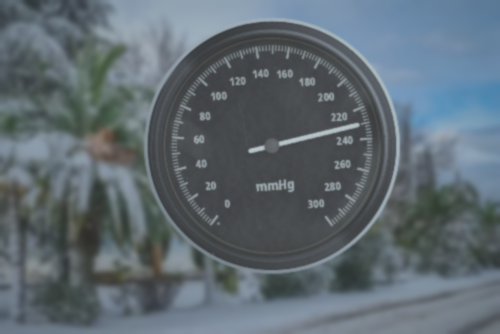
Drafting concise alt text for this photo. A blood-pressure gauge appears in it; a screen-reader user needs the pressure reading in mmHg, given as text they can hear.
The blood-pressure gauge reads 230 mmHg
